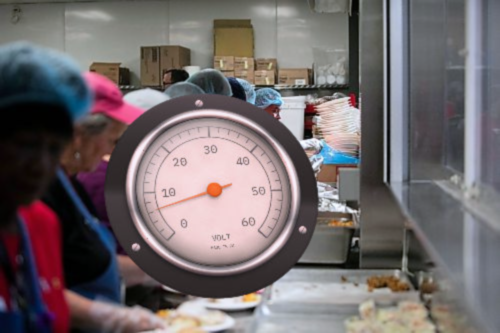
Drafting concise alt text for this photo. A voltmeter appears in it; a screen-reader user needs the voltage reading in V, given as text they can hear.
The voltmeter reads 6 V
